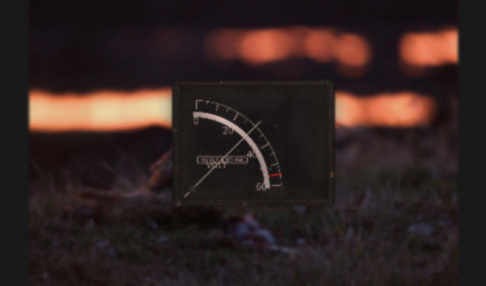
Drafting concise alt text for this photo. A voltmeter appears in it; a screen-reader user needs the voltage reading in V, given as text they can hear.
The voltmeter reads 30 V
